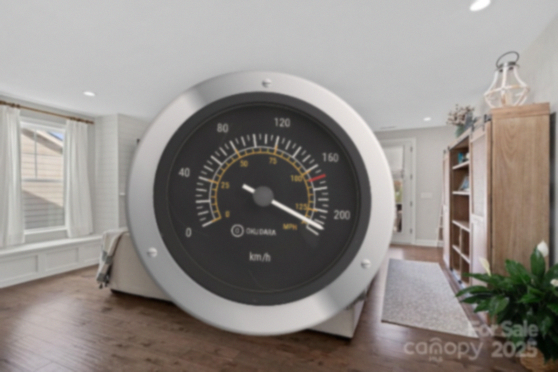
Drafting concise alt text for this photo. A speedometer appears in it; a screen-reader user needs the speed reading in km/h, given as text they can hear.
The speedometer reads 215 km/h
